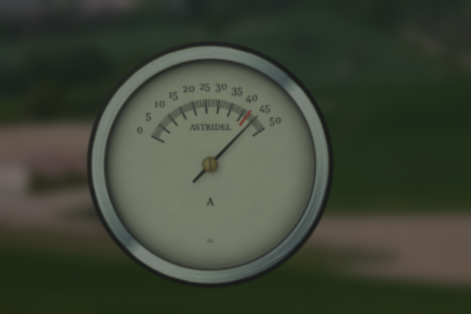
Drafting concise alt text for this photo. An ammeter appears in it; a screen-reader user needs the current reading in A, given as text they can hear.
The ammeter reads 45 A
